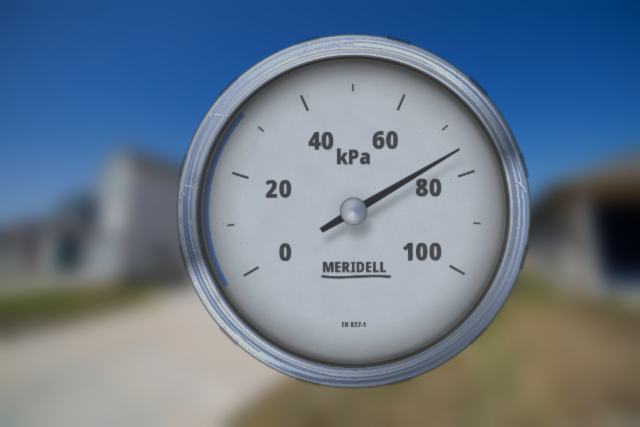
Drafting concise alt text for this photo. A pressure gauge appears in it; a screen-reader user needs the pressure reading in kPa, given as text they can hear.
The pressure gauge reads 75 kPa
